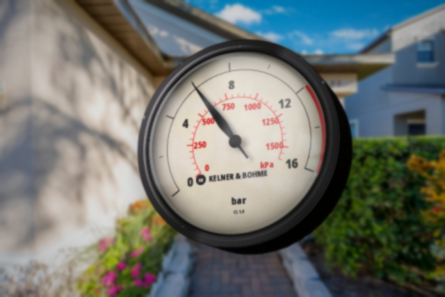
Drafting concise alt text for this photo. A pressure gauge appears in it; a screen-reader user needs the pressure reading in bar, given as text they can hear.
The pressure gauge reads 6 bar
